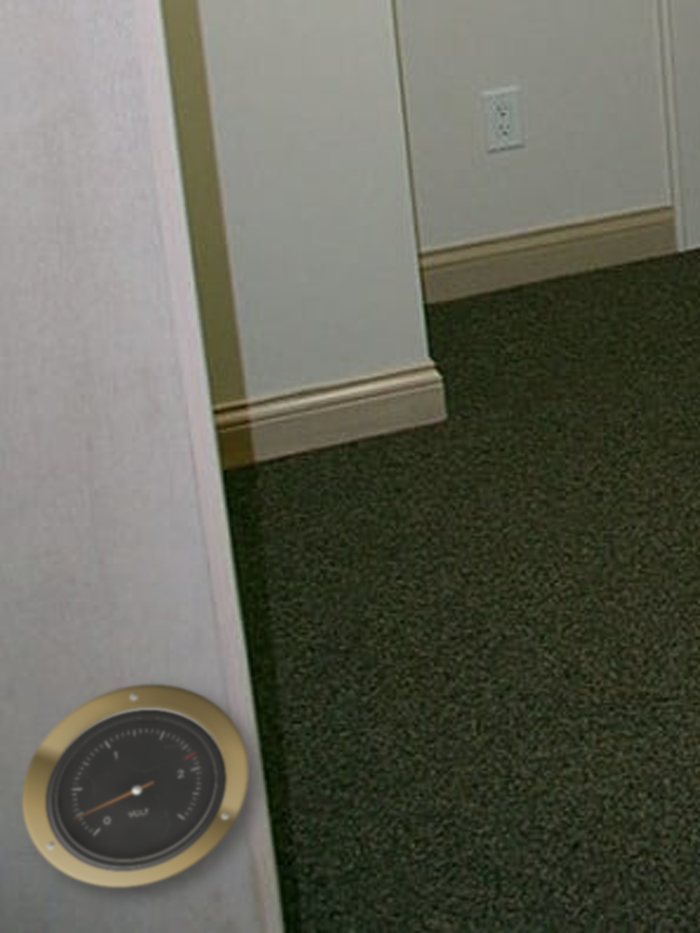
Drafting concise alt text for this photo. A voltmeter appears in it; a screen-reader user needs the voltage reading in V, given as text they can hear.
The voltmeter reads 0.25 V
